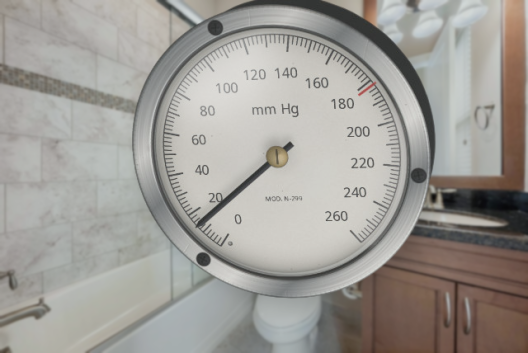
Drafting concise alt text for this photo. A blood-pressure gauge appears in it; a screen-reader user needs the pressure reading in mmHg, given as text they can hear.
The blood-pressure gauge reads 14 mmHg
